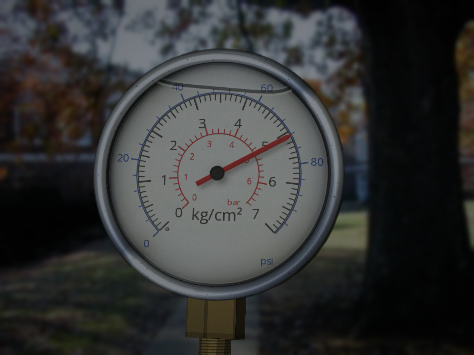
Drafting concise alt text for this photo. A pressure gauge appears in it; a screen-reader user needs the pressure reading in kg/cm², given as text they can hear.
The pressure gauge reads 5.1 kg/cm²
